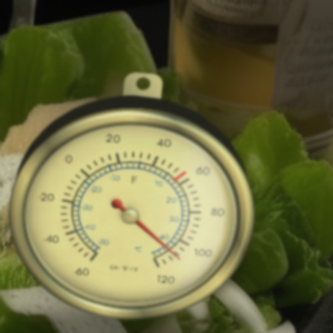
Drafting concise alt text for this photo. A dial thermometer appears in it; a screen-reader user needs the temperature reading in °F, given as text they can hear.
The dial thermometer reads 108 °F
